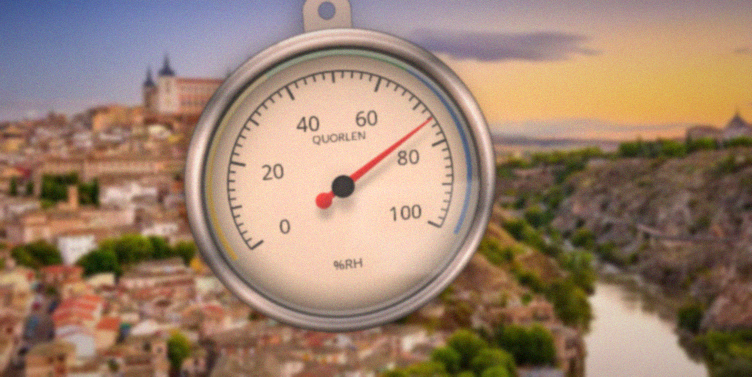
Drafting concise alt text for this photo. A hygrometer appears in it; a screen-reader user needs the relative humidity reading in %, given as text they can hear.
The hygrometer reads 74 %
